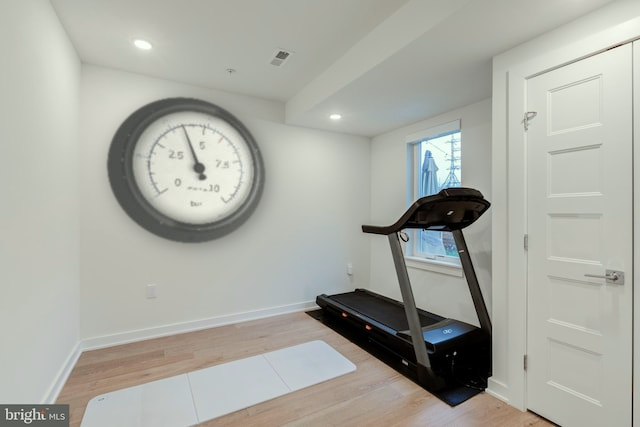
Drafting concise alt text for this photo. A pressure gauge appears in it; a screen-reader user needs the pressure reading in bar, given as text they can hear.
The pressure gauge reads 4 bar
